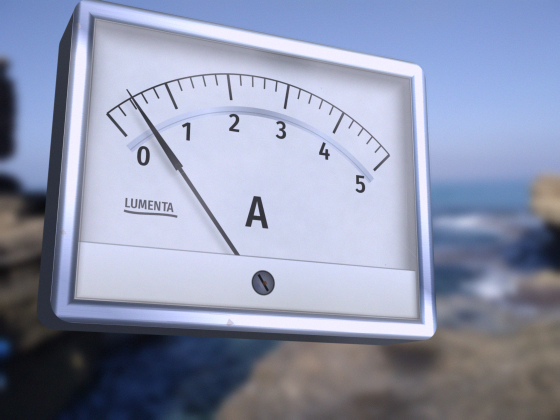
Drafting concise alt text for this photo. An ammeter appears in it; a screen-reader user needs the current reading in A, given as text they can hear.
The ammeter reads 0.4 A
